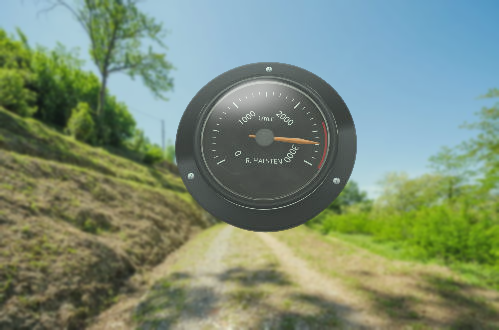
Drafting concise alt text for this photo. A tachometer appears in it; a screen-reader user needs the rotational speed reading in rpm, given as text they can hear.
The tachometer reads 2700 rpm
